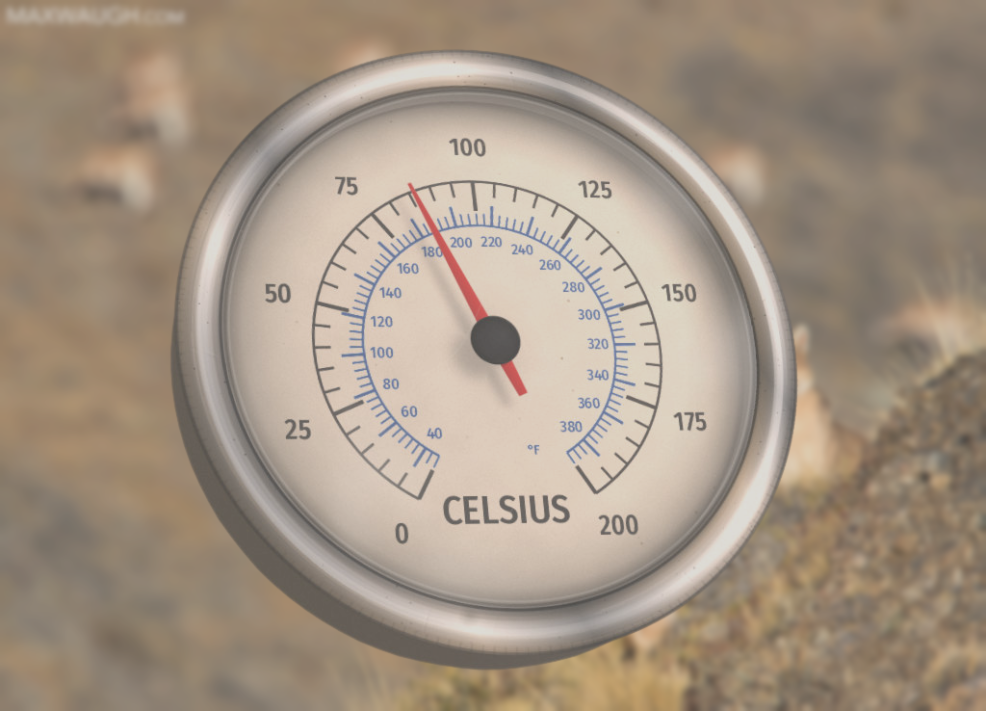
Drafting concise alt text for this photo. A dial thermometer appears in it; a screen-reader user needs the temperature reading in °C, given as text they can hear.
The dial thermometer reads 85 °C
